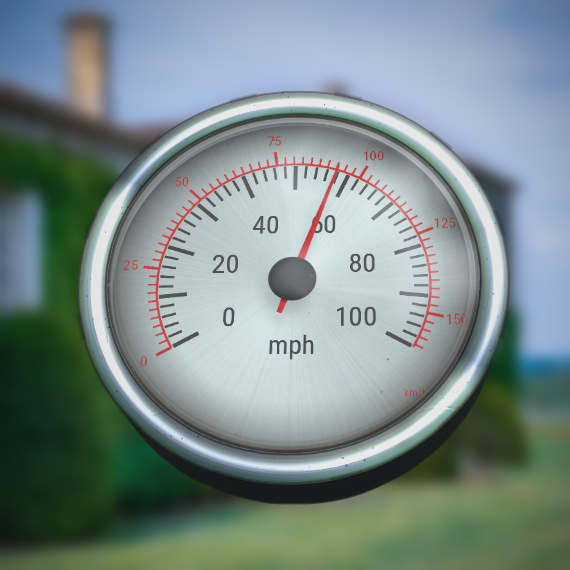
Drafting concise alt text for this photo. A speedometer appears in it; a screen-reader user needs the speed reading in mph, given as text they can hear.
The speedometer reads 58 mph
